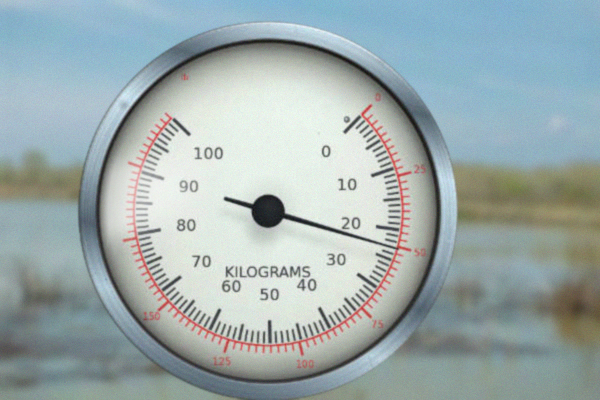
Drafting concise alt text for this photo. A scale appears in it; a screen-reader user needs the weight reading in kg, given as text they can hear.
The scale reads 23 kg
